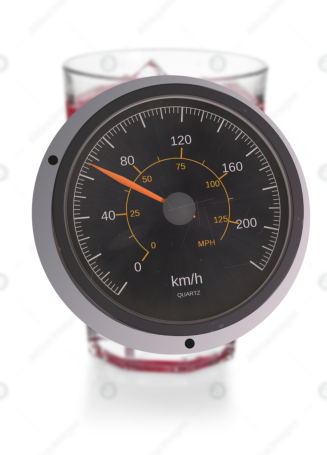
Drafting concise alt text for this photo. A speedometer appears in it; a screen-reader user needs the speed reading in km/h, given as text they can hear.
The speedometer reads 66 km/h
